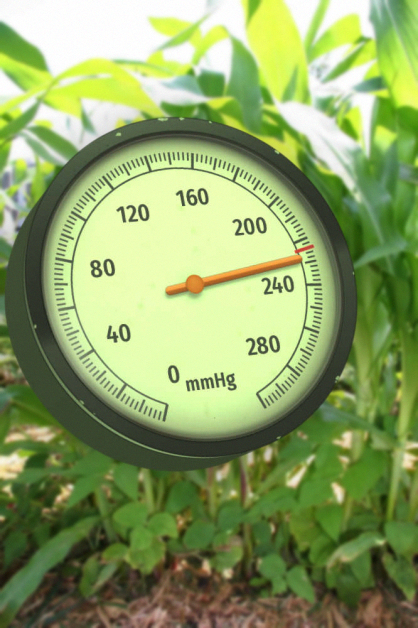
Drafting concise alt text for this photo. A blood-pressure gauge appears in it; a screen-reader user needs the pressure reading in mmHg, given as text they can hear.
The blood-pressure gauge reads 228 mmHg
